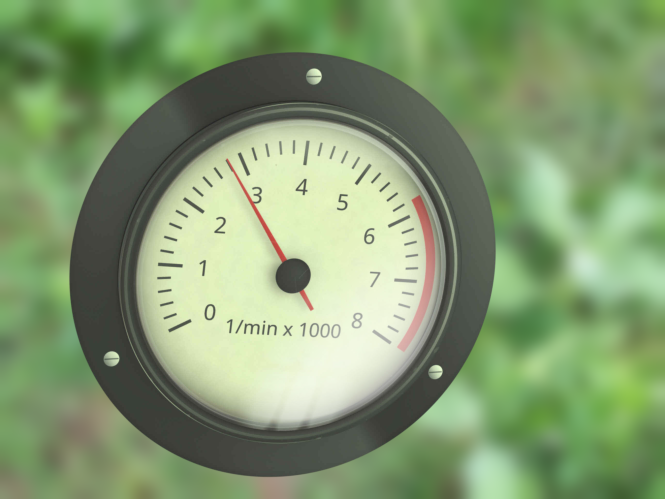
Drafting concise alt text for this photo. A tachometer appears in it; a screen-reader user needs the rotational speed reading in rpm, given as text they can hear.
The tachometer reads 2800 rpm
